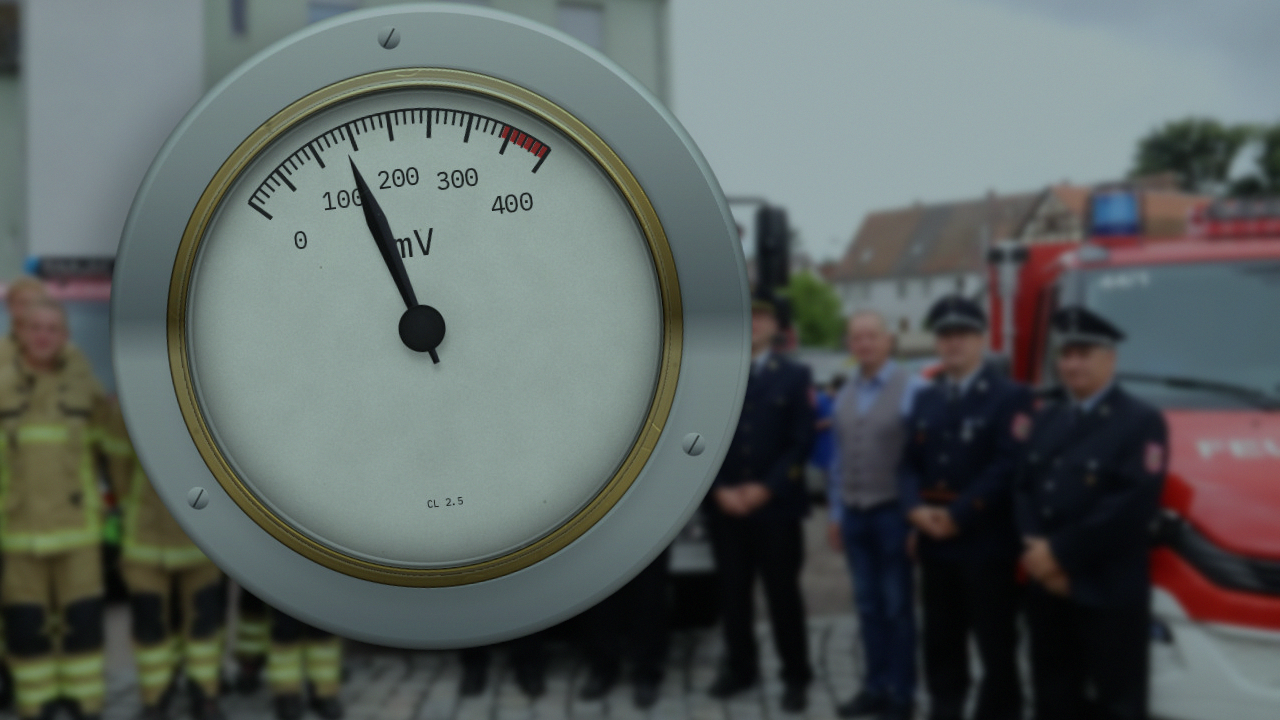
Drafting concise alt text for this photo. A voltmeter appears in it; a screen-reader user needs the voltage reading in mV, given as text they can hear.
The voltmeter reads 140 mV
